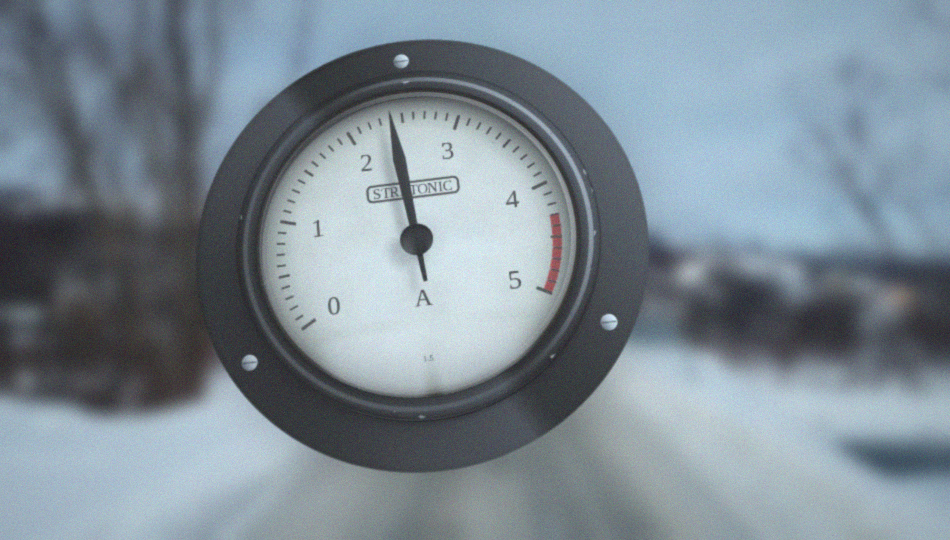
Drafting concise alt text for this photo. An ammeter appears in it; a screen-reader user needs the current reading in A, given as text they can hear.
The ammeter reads 2.4 A
